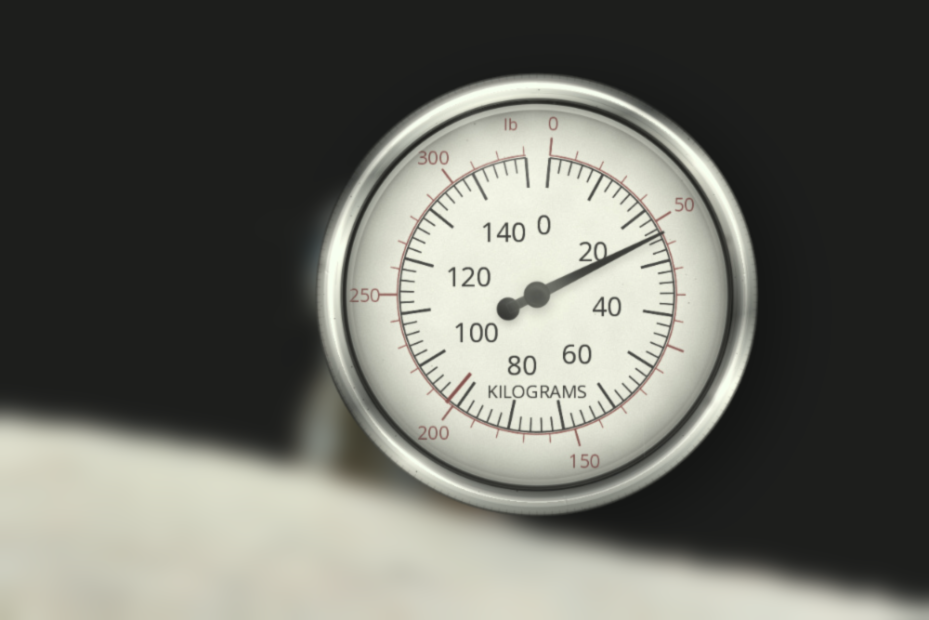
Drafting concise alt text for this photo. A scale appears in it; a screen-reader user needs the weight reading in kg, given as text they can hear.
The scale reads 25 kg
